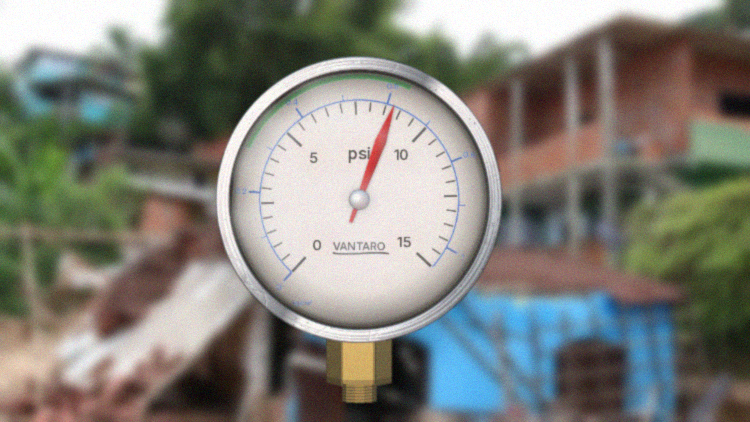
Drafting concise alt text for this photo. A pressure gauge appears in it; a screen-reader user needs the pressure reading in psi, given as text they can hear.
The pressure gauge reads 8.75 psi
